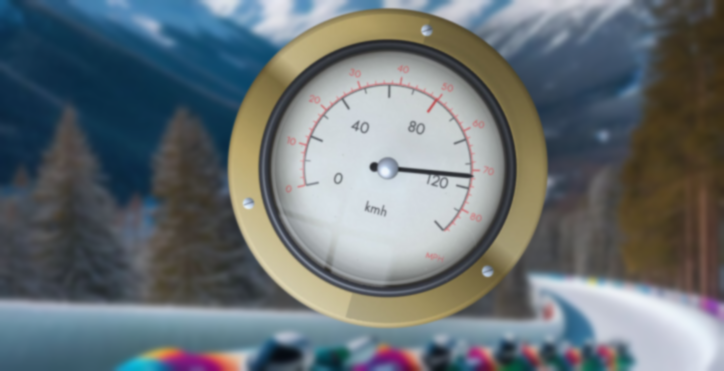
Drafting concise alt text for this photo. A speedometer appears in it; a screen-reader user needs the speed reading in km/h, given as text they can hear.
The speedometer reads 115 km/h
